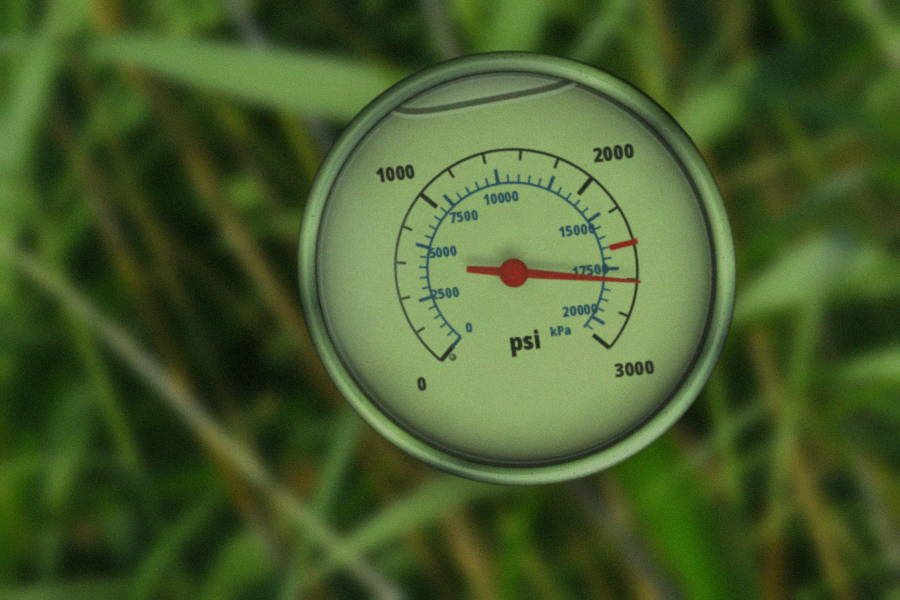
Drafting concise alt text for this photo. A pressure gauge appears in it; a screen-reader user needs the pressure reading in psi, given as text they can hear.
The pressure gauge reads 2600 psi
